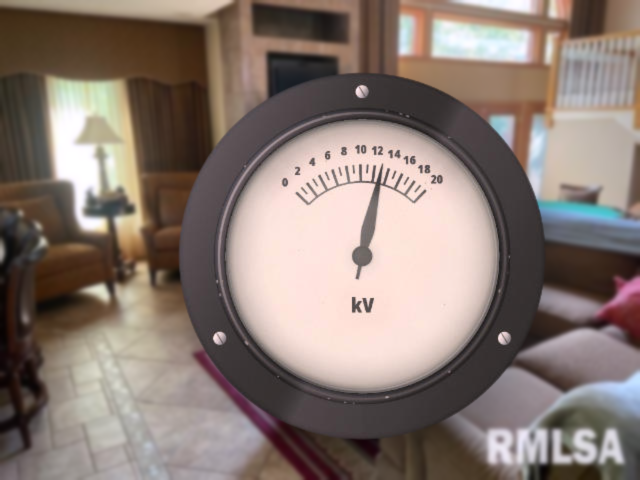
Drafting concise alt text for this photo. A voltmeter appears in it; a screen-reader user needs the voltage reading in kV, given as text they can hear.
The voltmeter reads 13 kV
